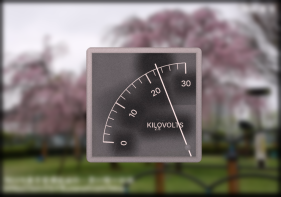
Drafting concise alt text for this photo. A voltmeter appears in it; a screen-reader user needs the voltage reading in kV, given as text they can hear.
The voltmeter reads 23 kV
